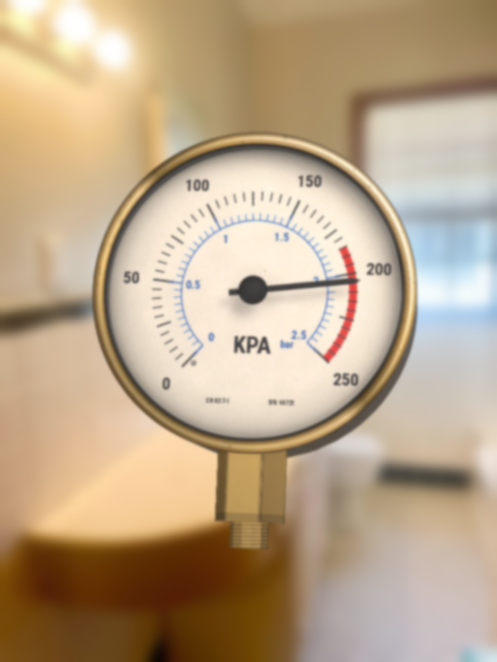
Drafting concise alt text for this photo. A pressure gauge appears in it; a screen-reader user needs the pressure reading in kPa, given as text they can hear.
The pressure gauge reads 205 kPa
